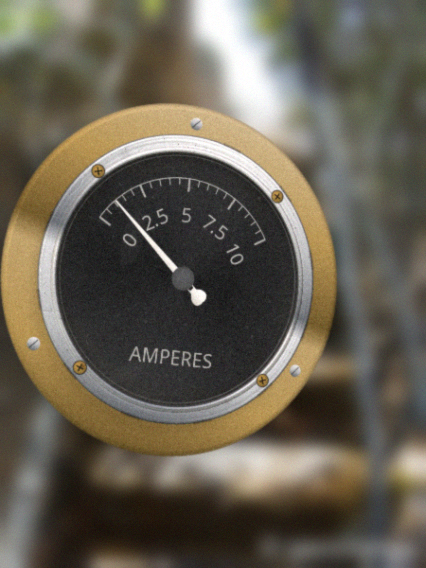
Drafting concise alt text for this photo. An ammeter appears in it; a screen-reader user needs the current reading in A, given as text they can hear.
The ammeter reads 1 A
